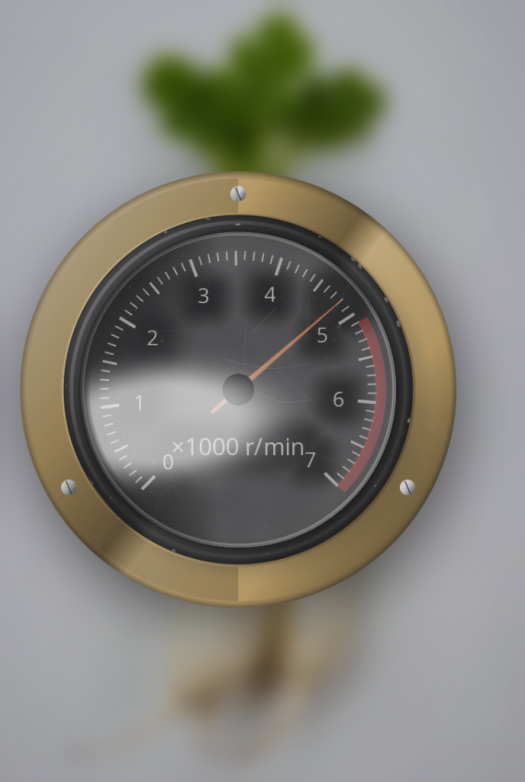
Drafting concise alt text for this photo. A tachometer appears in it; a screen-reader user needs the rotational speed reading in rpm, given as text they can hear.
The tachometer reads 4800 rpm
